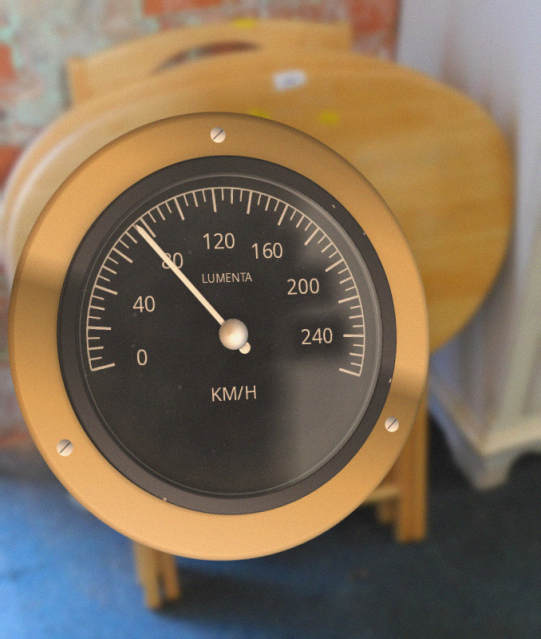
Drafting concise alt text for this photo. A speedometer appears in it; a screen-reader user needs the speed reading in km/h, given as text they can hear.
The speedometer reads 75 km/h
